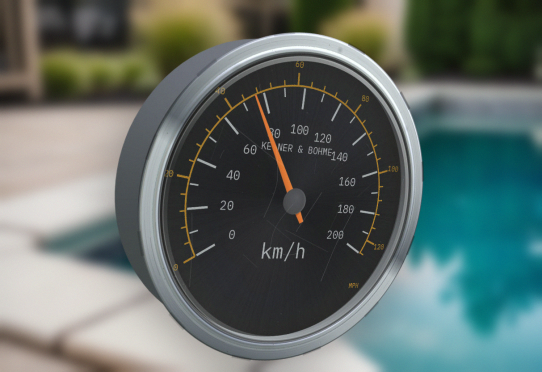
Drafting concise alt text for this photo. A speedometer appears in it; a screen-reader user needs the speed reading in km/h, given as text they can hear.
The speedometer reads 75 km/h
